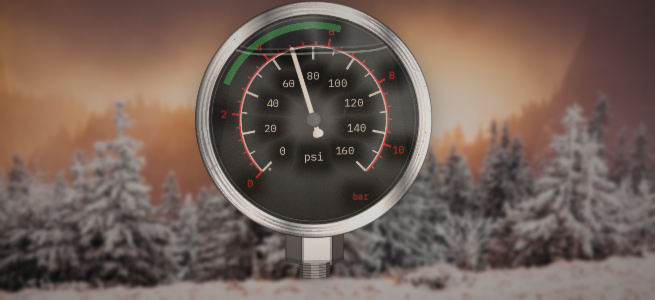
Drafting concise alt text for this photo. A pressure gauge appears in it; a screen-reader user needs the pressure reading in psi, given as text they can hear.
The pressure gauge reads 70 psi
